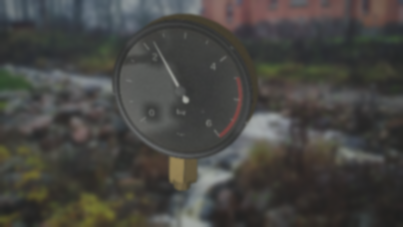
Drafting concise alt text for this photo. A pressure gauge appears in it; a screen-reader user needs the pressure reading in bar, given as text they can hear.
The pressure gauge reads 2.25 bar
